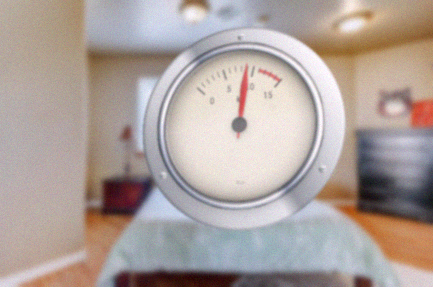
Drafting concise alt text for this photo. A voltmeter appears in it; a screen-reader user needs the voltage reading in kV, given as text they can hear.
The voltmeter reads 9 kV
